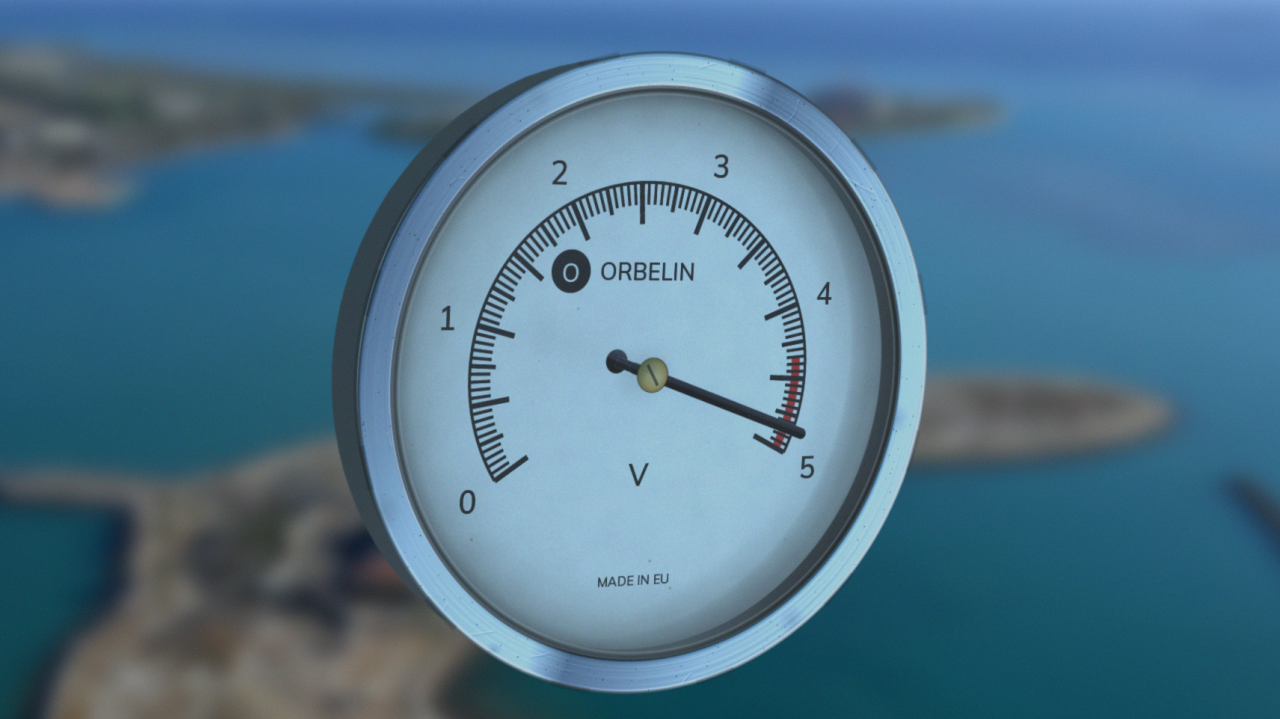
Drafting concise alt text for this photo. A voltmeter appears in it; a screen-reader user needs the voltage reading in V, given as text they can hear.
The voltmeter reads 4.85 V
